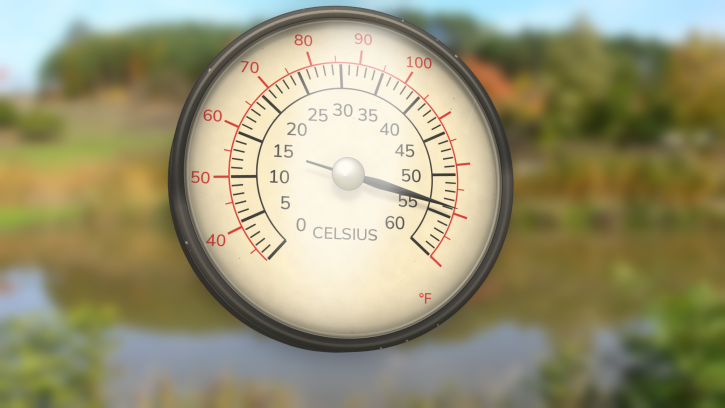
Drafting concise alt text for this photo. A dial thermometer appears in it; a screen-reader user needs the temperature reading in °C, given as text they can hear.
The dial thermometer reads 54 °C
